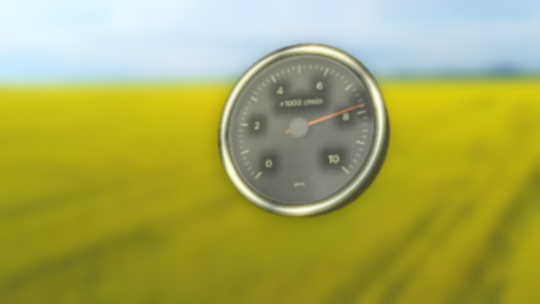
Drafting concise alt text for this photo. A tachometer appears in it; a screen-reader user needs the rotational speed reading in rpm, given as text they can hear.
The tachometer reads 7800 rpm
